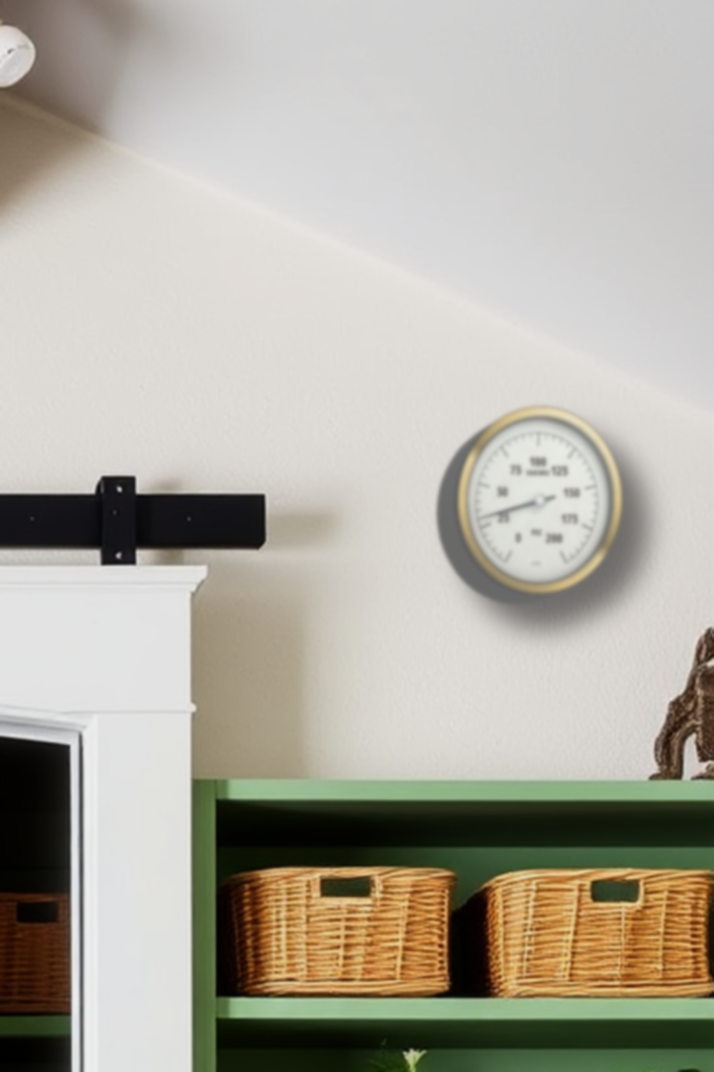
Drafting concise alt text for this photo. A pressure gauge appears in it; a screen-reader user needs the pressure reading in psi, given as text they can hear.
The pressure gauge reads 30 psi
